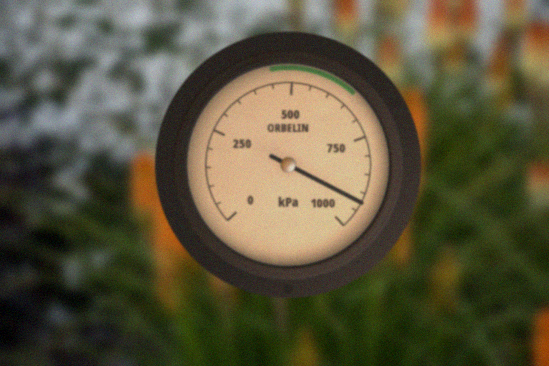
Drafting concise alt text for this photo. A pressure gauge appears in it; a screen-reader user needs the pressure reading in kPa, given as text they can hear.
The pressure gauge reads 925 kPa
